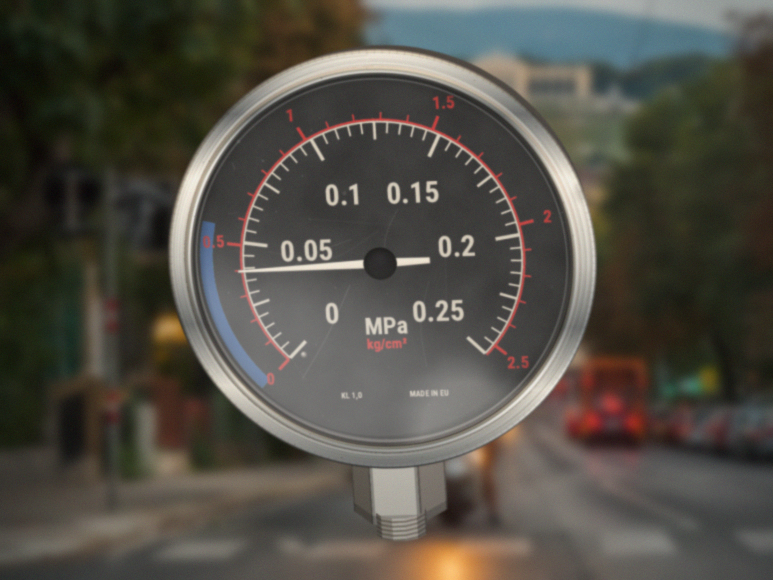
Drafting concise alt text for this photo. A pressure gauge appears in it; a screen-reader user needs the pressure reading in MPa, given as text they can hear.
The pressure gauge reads 0.04 MPa
